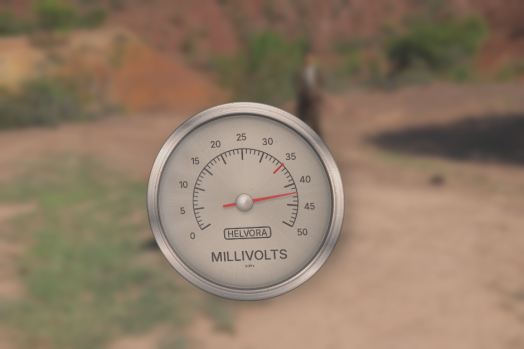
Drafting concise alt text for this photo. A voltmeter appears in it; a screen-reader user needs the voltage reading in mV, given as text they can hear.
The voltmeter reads 42 mV
